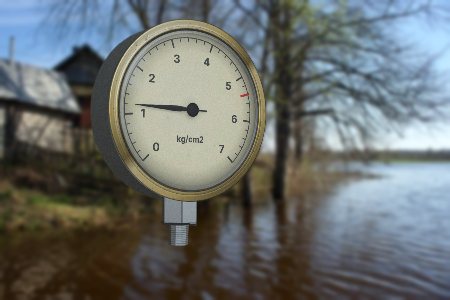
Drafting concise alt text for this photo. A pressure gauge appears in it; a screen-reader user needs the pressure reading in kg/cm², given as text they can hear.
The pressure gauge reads 1.2 kg/cm²
